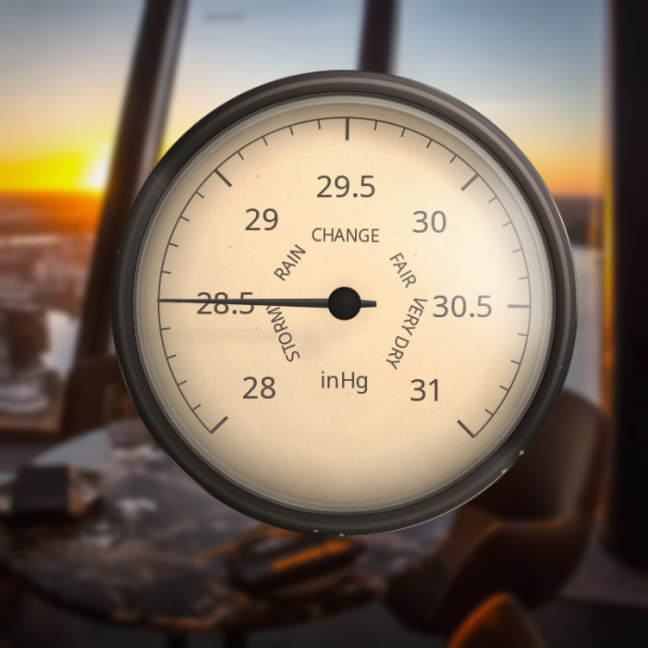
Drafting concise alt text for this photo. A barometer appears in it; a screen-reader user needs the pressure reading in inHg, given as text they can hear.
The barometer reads 28.5 inHg
